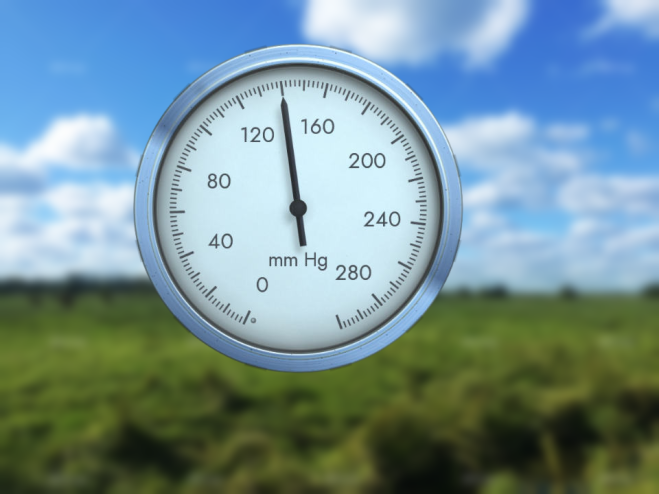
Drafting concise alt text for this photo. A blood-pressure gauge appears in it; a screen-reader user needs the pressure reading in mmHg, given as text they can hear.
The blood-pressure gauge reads 140 mmHg
